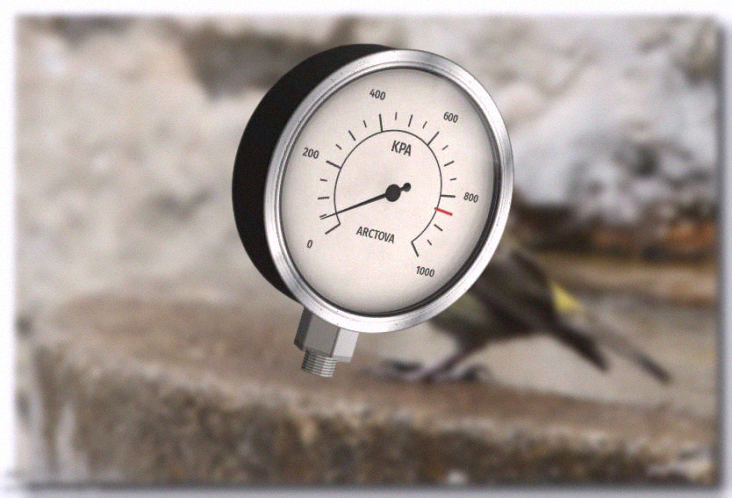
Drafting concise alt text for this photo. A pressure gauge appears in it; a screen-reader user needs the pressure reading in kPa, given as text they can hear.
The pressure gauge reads 50 kPa
